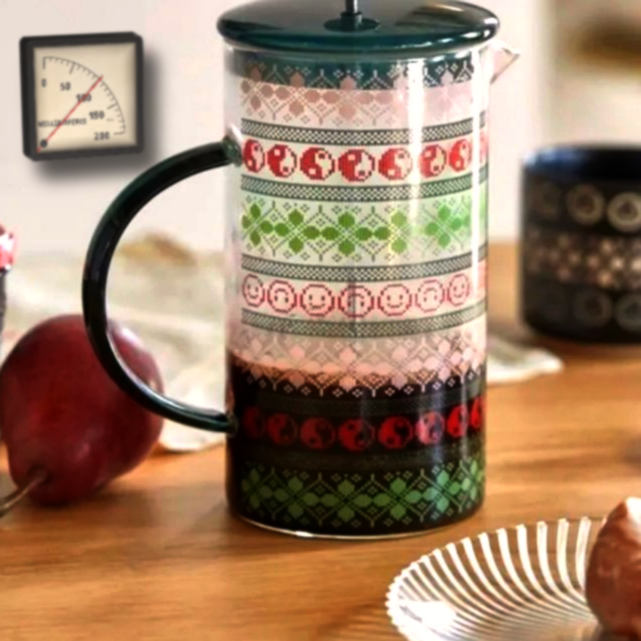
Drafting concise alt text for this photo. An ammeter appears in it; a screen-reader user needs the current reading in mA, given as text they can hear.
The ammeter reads 100 mA
